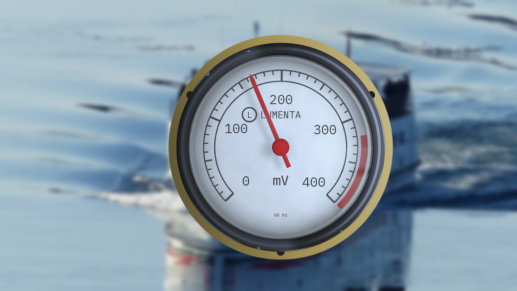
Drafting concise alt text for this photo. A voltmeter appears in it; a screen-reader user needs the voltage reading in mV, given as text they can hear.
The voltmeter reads 165 mV
